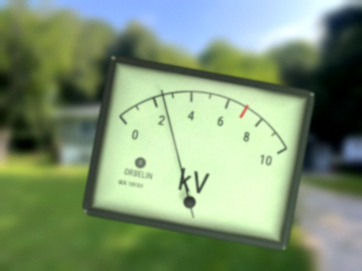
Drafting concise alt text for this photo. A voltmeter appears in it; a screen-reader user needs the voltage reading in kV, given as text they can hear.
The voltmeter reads 2.5 kV
